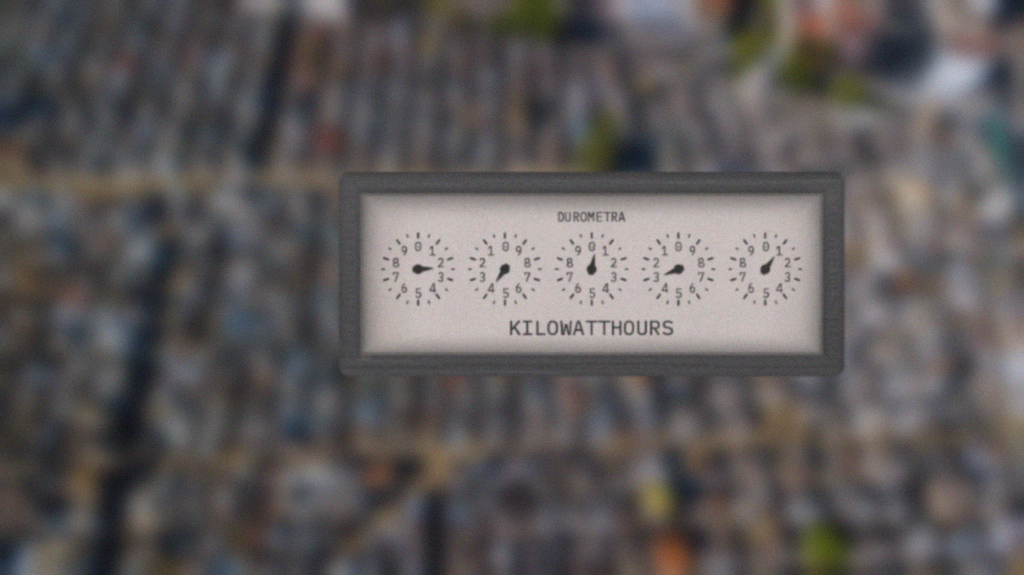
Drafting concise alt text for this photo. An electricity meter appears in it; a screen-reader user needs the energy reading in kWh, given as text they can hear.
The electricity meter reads 24031 kWh
